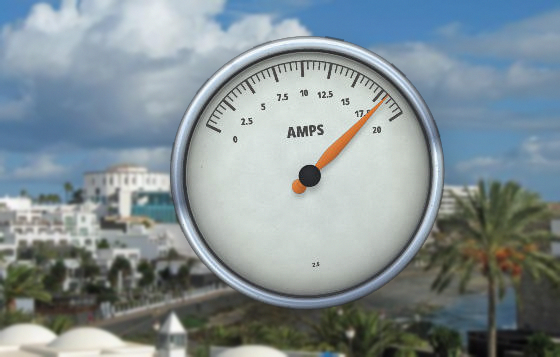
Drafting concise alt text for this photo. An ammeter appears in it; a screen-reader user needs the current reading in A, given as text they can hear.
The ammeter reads 18 A
